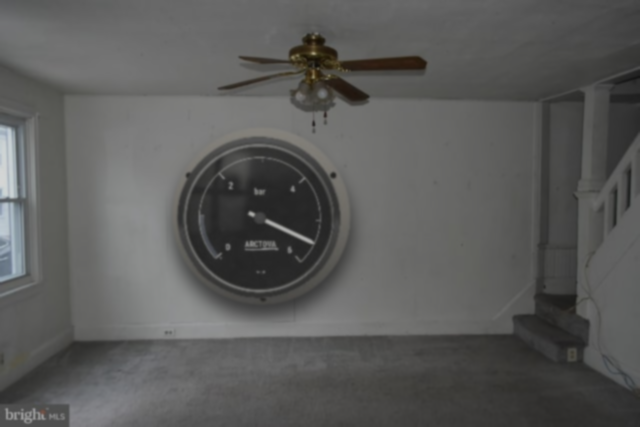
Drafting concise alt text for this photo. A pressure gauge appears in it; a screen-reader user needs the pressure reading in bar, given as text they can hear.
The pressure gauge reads 5.5 bar
